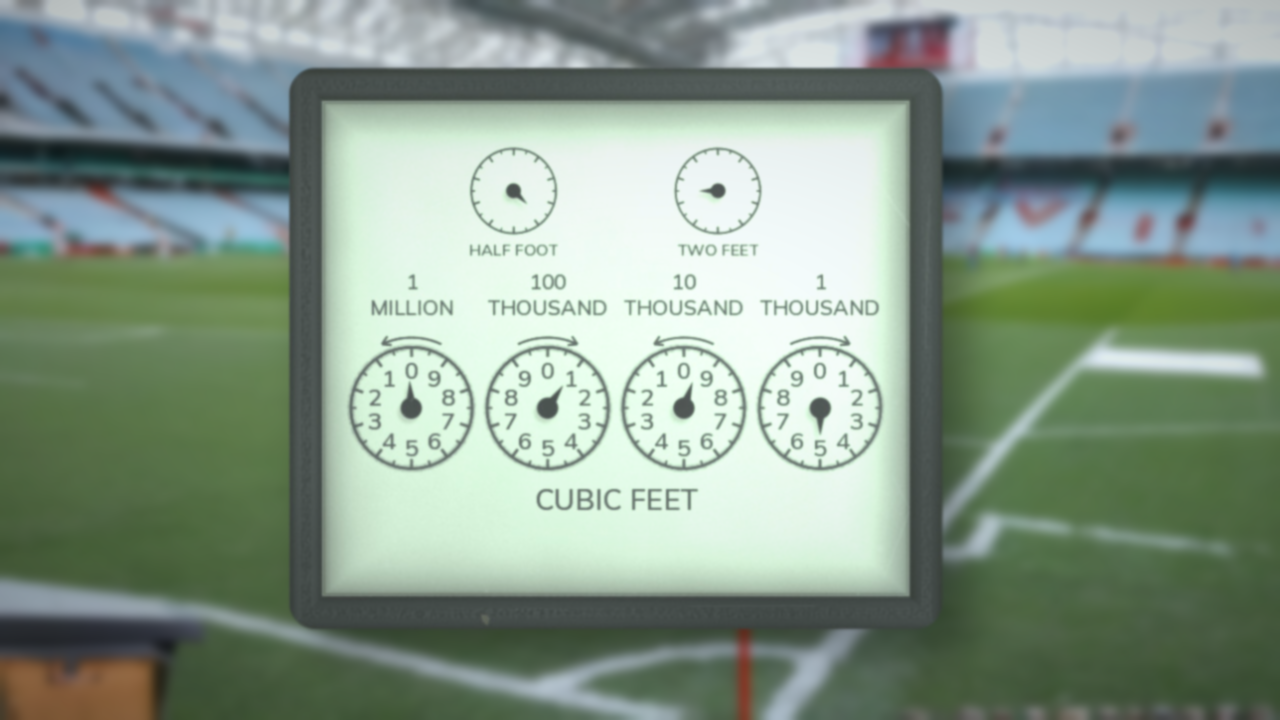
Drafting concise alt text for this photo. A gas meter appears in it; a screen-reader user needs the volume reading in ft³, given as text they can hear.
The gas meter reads 9500 ft³
